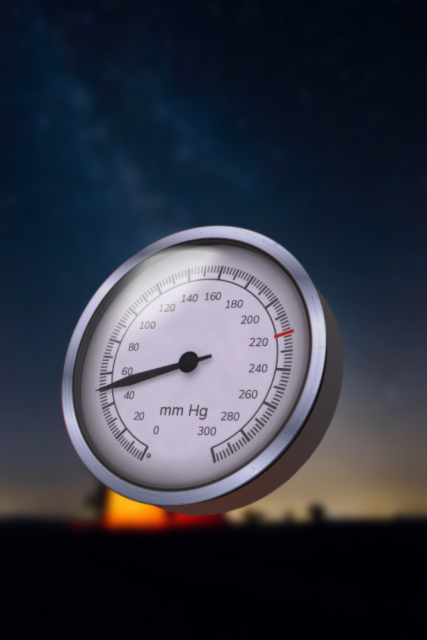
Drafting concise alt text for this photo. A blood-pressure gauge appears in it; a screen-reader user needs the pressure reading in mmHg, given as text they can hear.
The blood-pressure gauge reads 50 mmHg
